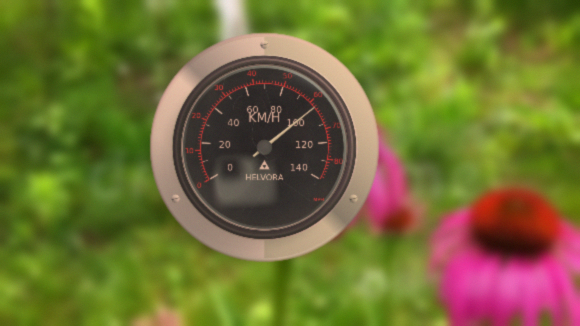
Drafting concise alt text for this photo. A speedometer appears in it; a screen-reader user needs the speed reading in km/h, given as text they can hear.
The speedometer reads 100 km/h
